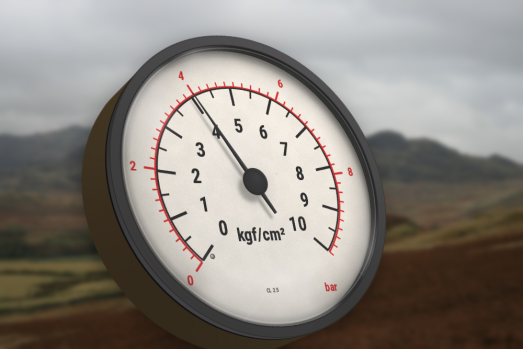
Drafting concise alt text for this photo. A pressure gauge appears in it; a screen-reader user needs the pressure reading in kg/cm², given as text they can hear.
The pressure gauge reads 4 kg/cm²
